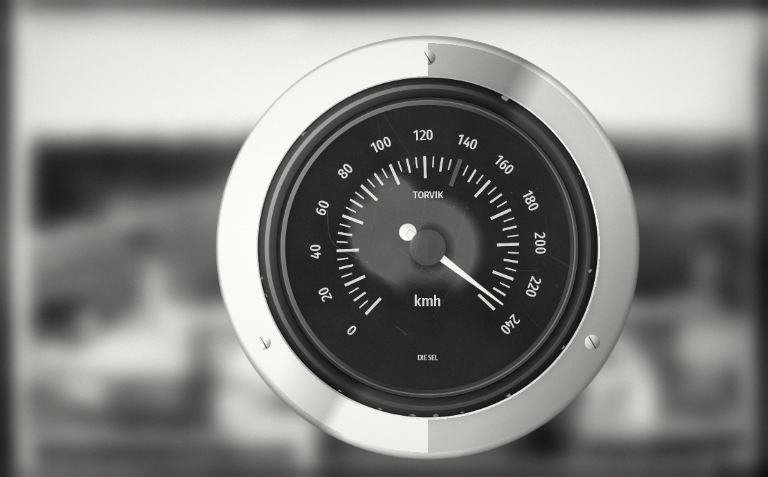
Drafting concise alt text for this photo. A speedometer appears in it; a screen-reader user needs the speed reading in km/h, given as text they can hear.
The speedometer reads 235 km/h
